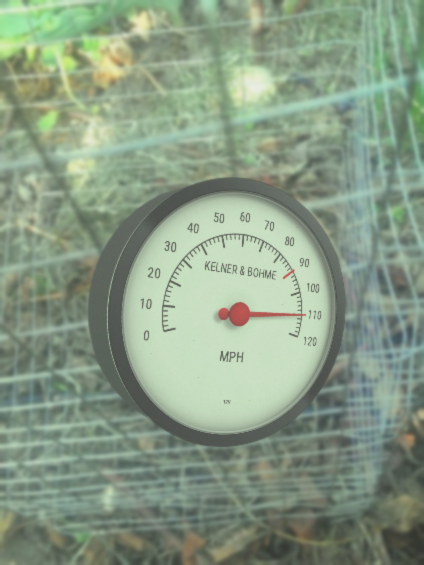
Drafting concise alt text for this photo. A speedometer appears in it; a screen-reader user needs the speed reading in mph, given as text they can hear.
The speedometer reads 110 mph
